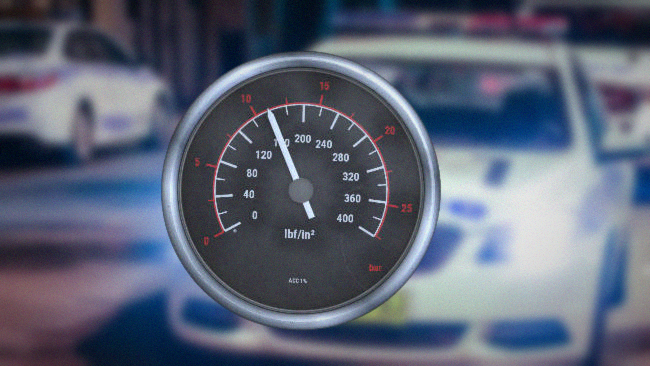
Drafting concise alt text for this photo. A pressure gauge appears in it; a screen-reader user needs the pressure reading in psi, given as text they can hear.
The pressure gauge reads 160 psi
